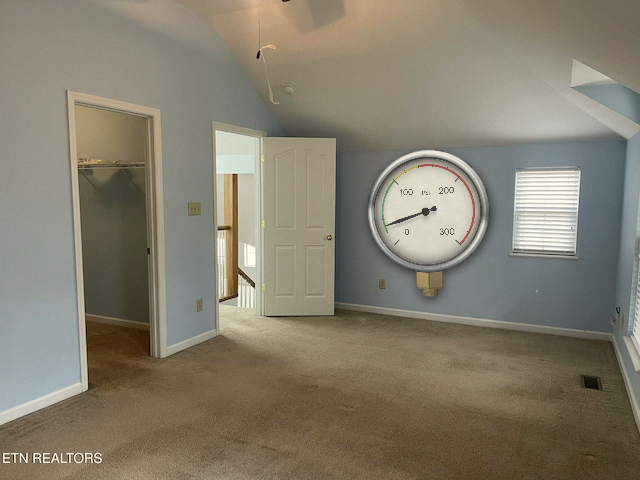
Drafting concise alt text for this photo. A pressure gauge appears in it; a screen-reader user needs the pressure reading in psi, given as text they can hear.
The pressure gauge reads 30 psi
